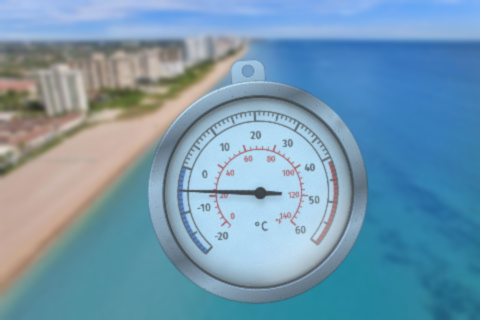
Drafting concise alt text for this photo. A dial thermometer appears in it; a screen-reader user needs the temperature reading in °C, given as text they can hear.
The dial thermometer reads -5 °C
